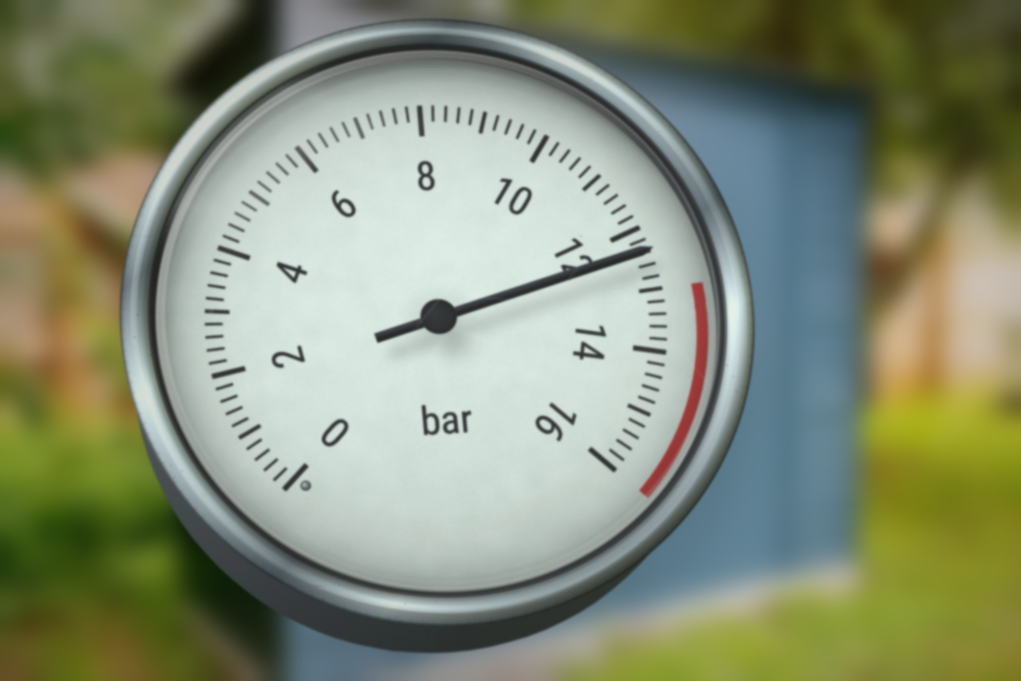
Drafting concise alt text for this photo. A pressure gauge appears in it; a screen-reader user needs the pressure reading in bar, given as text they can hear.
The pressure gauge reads 12.4 bar
